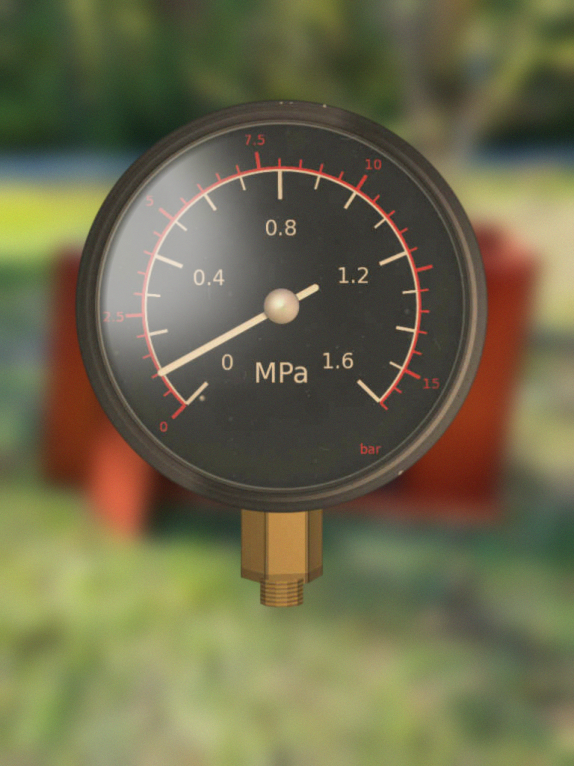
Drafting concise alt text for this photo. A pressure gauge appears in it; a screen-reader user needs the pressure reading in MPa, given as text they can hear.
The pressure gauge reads 0.1 MPa
